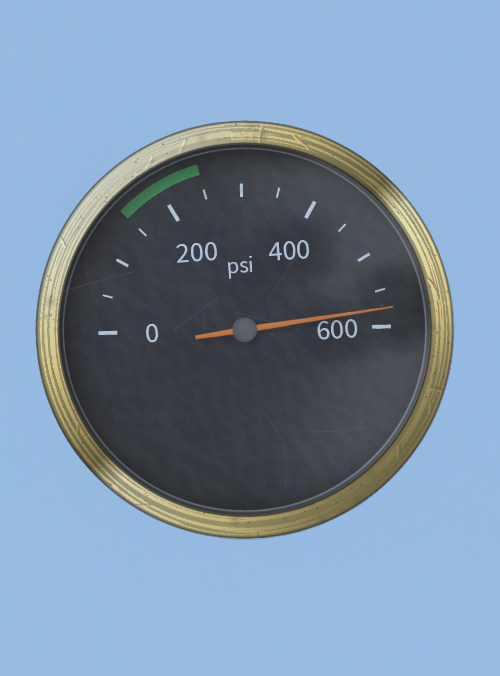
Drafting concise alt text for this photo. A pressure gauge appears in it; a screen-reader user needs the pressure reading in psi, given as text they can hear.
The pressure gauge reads 575 psi
